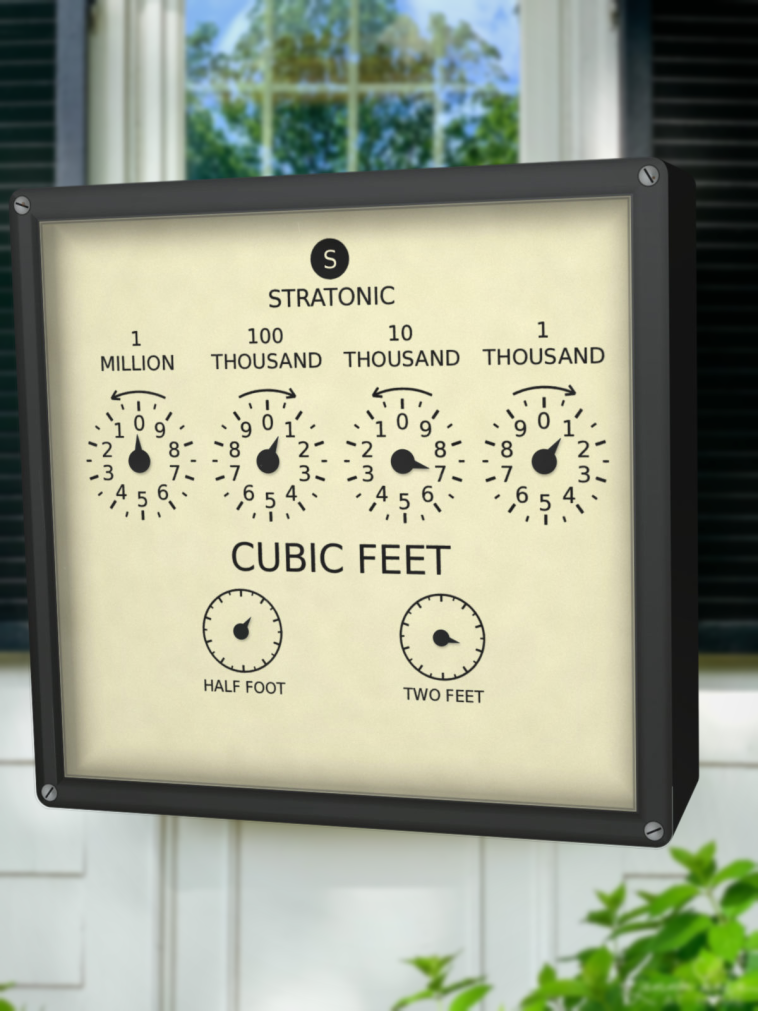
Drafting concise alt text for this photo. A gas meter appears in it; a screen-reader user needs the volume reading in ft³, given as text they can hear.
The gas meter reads 7100 ft³
